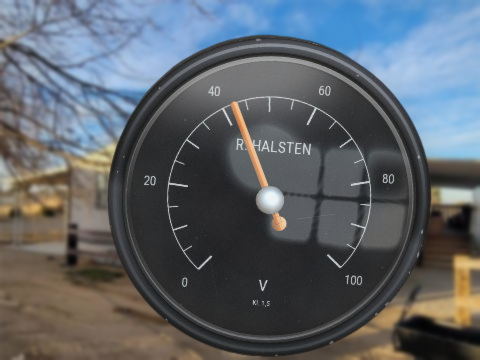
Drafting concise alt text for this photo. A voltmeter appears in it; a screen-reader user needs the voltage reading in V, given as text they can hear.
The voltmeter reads 42.5 V
